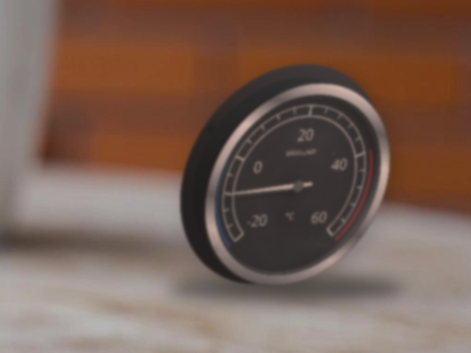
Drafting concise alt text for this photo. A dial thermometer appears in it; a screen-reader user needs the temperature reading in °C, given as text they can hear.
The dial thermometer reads -8 °C
